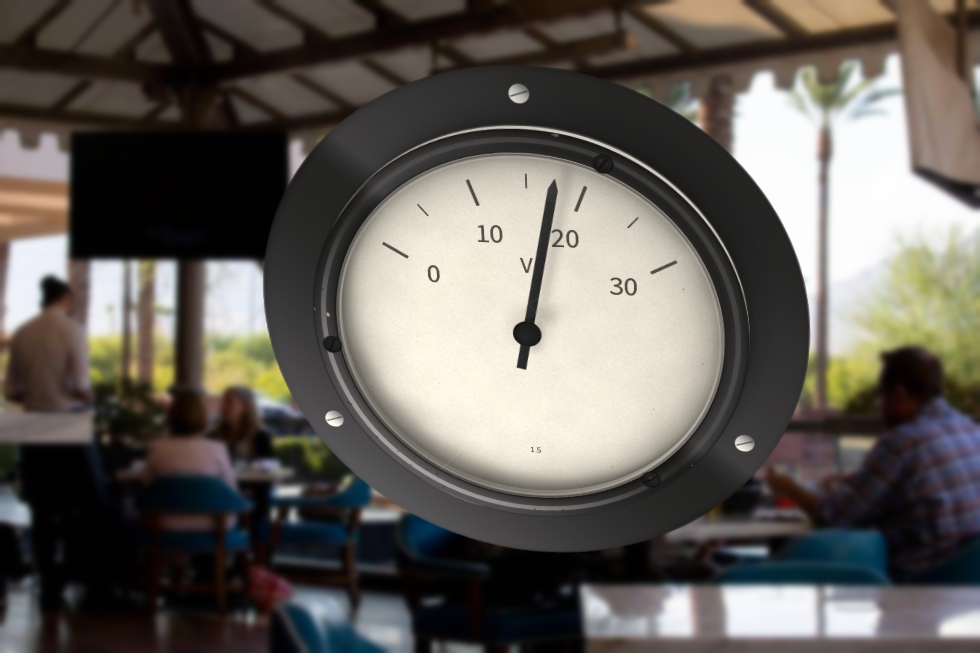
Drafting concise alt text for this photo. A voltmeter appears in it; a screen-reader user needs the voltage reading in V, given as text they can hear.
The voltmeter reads 17.5 V
